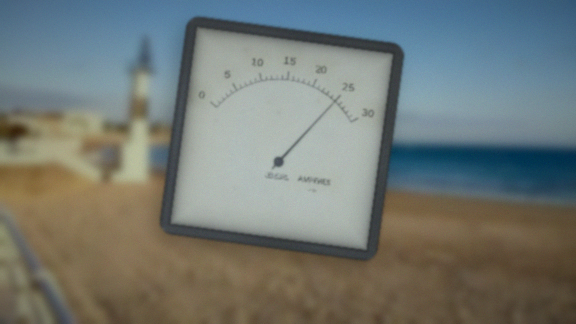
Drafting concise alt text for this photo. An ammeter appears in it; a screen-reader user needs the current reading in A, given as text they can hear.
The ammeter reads 25 A
